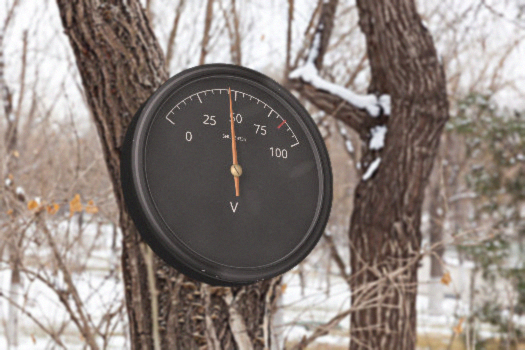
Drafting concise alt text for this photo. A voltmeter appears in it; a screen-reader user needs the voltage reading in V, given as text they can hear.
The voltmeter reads 45 V
